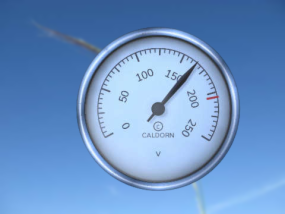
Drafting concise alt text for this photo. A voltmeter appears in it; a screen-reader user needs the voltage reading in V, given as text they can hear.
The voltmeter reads 165 V
